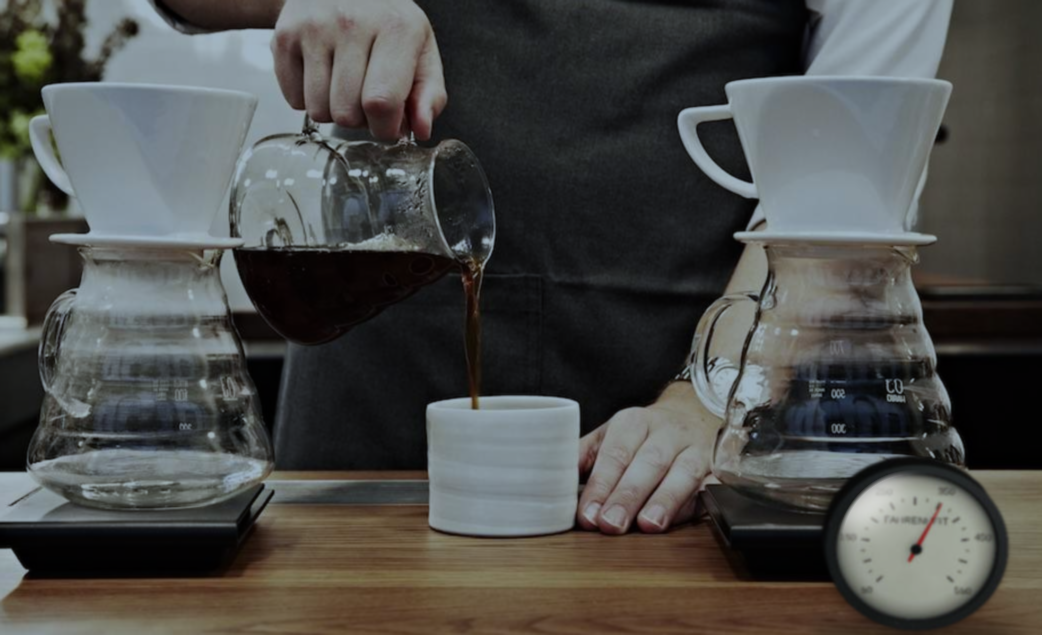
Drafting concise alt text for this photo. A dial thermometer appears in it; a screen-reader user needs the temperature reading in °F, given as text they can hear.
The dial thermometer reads 350 °F
